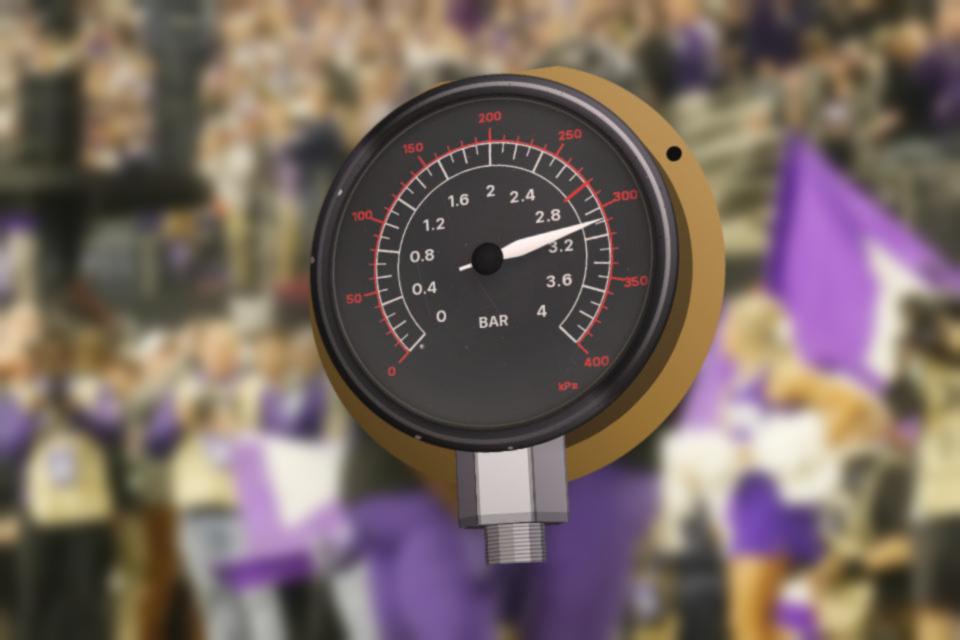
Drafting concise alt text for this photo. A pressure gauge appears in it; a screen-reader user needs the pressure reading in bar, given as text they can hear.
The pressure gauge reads 3.1 bar
